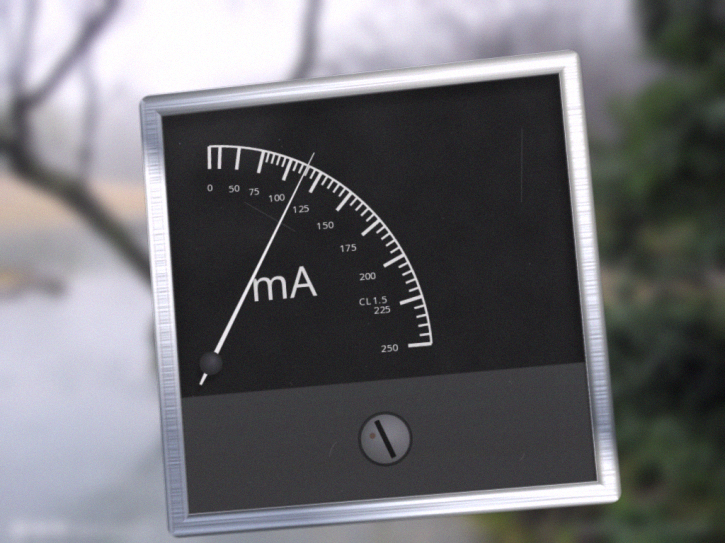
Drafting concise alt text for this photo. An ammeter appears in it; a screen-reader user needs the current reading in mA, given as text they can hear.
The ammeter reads 115 mA
